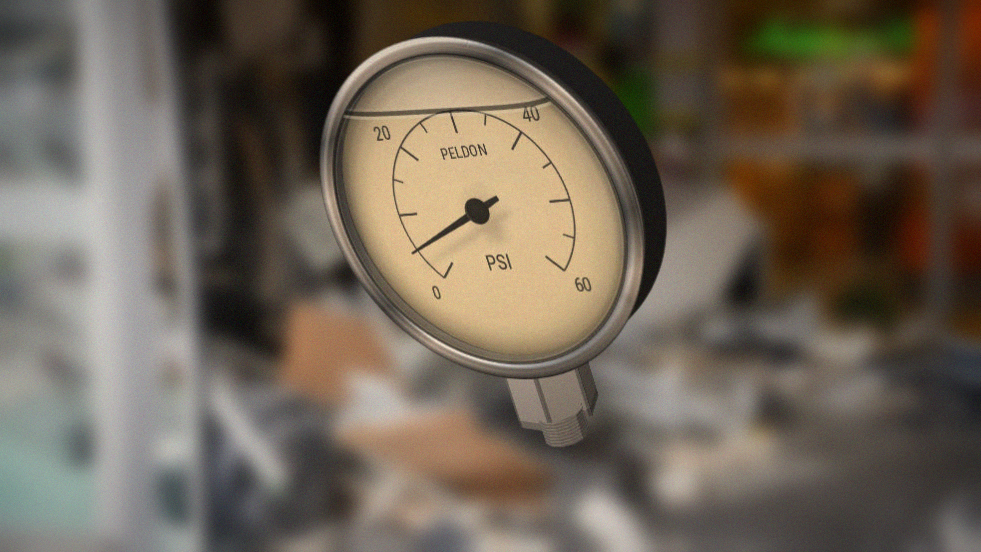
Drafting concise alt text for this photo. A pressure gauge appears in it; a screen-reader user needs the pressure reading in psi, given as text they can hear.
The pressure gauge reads 5 psi
